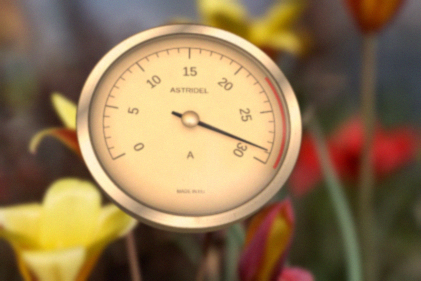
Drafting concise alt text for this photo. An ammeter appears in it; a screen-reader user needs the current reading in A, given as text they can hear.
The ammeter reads 29 A
